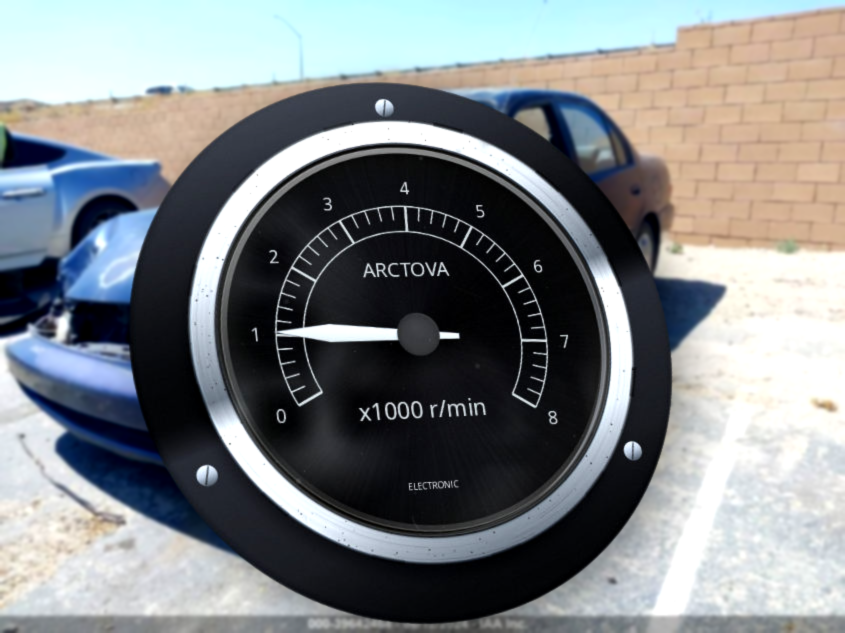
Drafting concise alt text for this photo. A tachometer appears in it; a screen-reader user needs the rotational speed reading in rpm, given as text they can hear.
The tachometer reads 1000 rpm
